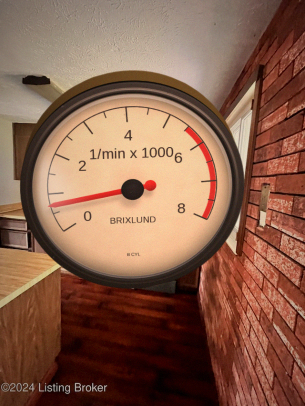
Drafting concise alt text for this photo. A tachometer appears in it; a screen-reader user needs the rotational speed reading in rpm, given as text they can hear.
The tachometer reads 750 rpm
